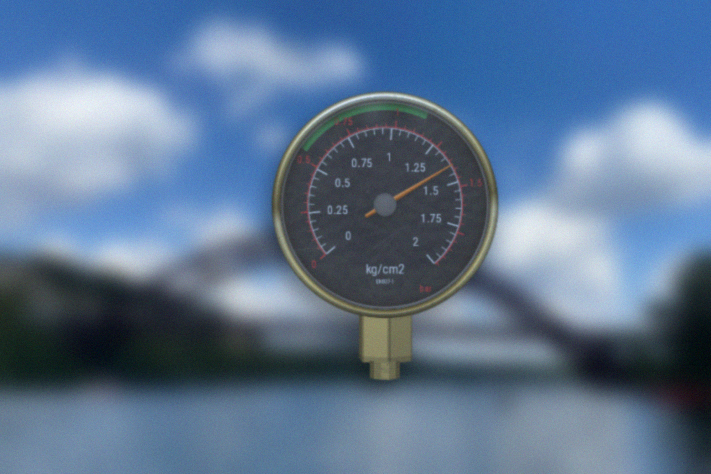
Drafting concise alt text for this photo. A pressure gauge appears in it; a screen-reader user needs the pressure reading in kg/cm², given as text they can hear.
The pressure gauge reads 1.4 kg/cm²
